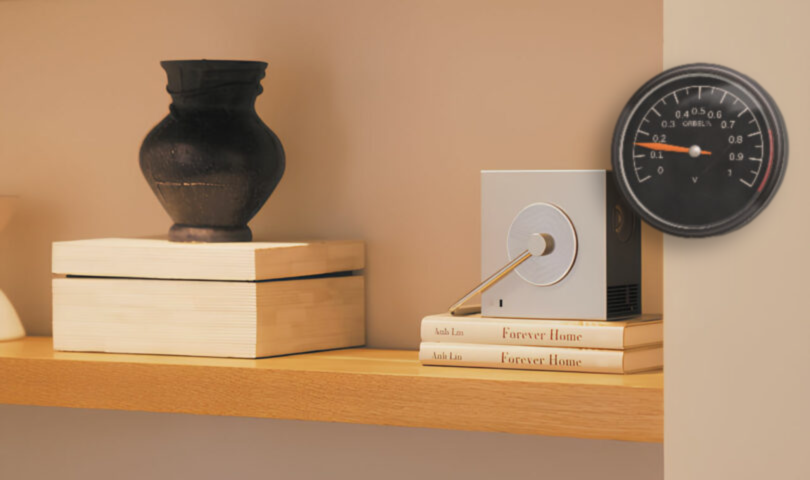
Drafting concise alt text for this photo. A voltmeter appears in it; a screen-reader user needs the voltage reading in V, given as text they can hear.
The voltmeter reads 0.15 V
